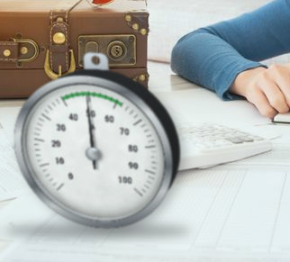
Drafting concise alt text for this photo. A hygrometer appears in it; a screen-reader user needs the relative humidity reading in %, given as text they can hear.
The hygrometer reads 50 %
